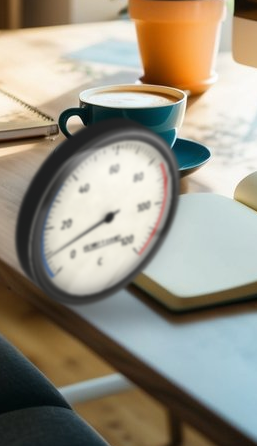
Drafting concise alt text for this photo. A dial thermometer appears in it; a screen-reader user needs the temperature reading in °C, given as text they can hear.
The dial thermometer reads 10 °C
